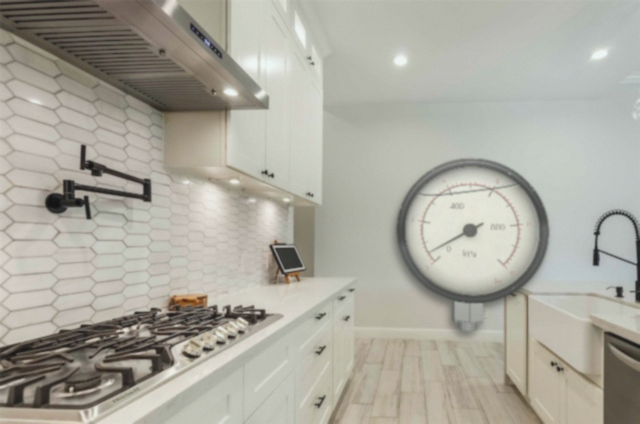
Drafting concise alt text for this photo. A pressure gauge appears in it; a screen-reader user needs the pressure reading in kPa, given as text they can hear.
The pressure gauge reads 50 kPa
